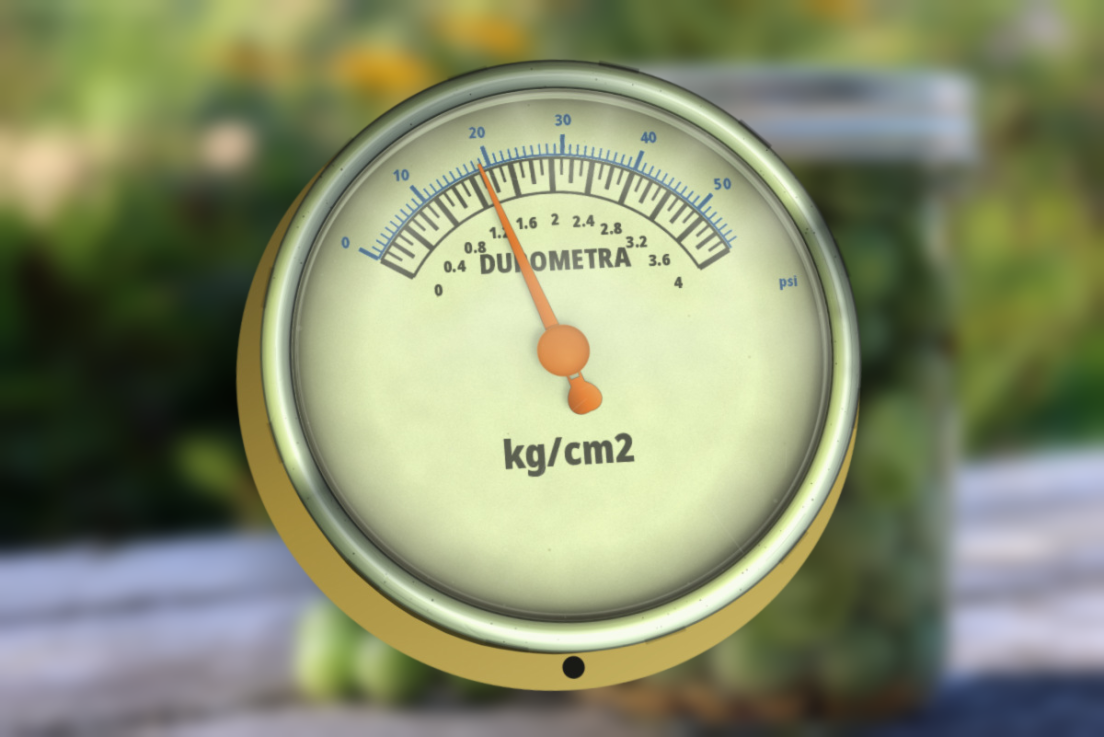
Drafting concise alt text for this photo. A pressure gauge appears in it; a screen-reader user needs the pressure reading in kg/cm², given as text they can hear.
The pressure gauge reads 1.3 kg/cm²
